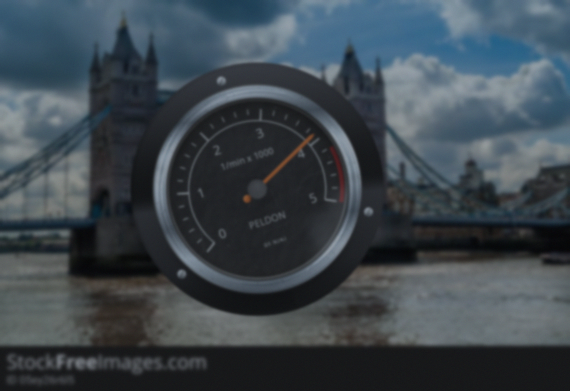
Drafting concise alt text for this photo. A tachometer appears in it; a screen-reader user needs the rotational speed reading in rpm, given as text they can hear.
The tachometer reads 3900 rpm
